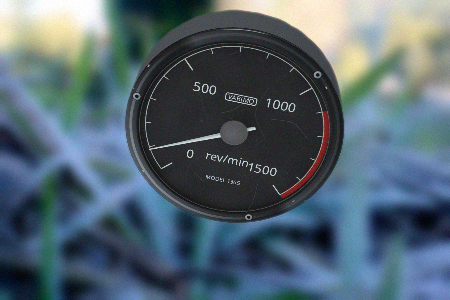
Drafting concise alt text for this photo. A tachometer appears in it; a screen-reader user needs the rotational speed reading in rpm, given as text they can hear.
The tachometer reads 100 rpm
